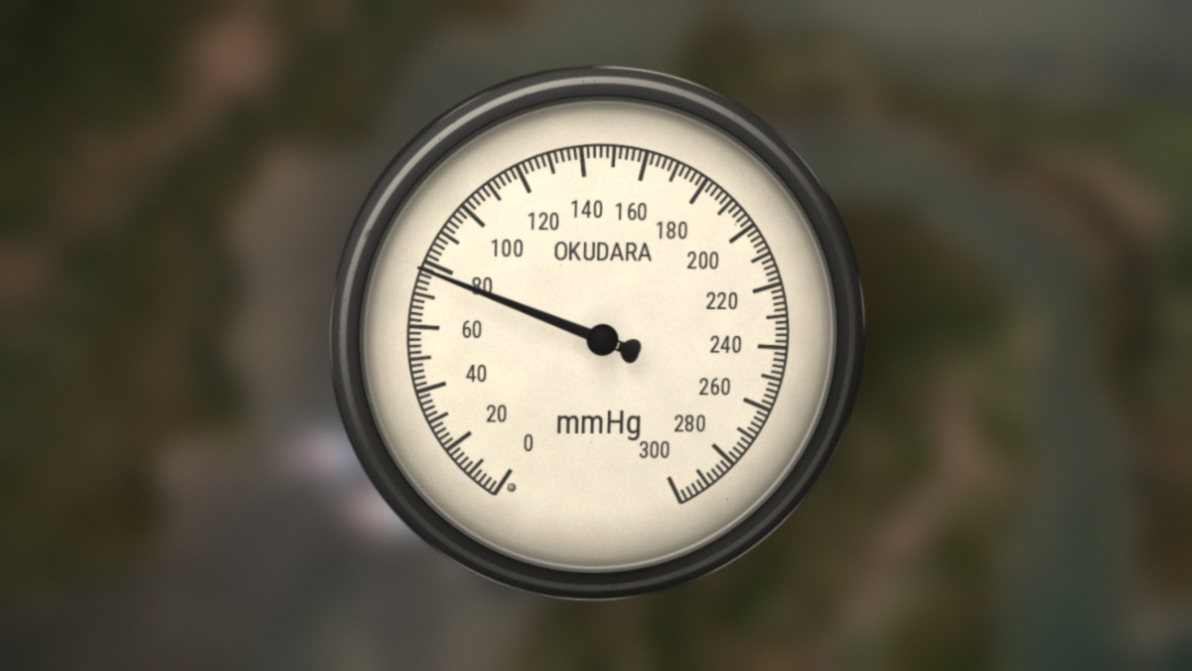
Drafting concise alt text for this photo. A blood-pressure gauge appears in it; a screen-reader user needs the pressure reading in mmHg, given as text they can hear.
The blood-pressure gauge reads 78 mmHg
